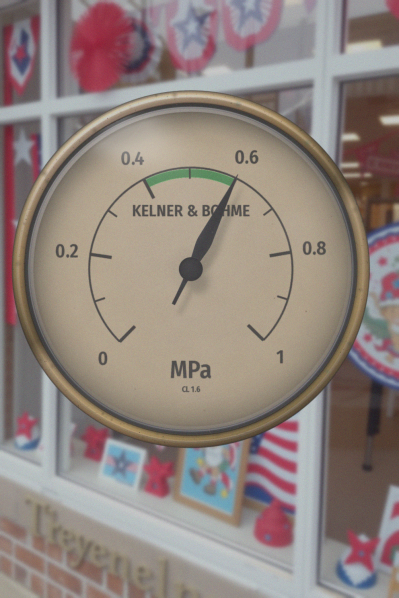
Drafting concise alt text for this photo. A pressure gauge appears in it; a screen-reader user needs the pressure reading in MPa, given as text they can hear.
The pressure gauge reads 0.6 MPa
